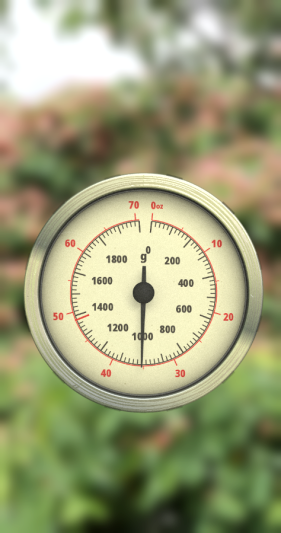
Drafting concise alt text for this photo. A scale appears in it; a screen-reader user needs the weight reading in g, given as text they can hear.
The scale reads 1000 g
